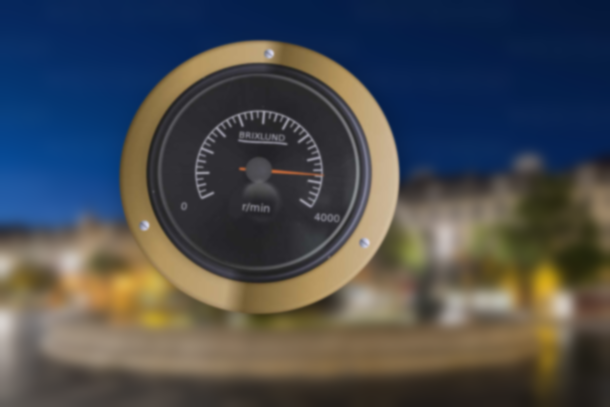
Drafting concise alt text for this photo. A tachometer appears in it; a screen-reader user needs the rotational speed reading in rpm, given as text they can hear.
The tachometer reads 3500 rpm
